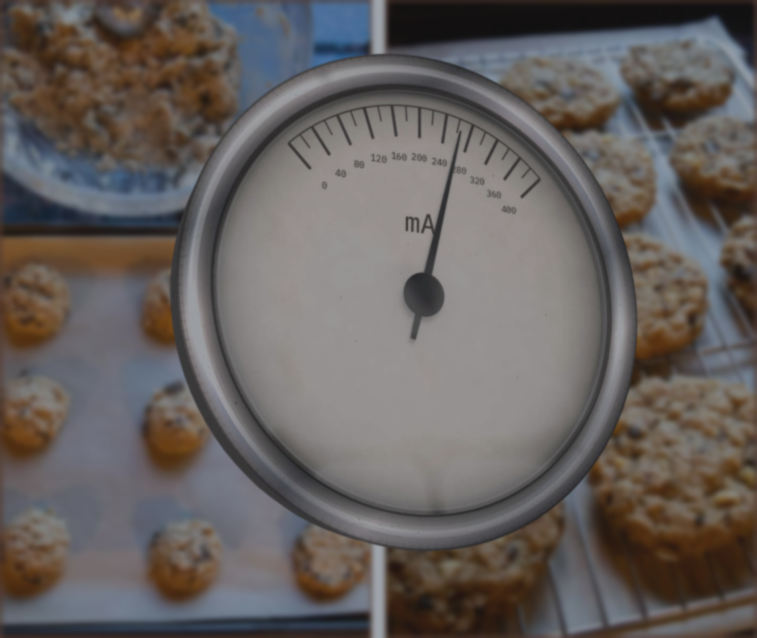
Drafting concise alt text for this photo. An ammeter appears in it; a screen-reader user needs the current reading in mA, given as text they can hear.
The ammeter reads 260 mA
